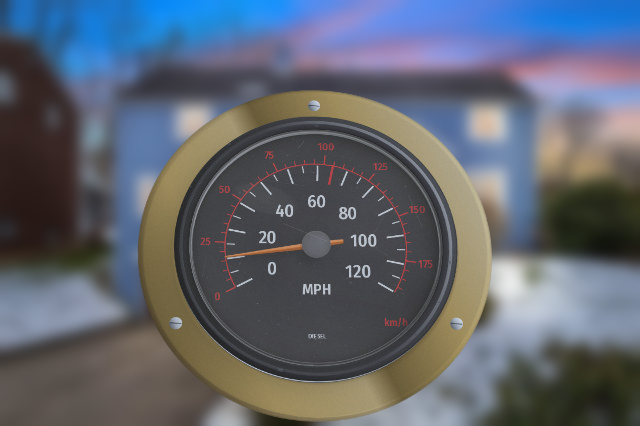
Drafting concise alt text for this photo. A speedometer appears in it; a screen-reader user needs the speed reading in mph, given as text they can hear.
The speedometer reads 10 mph
